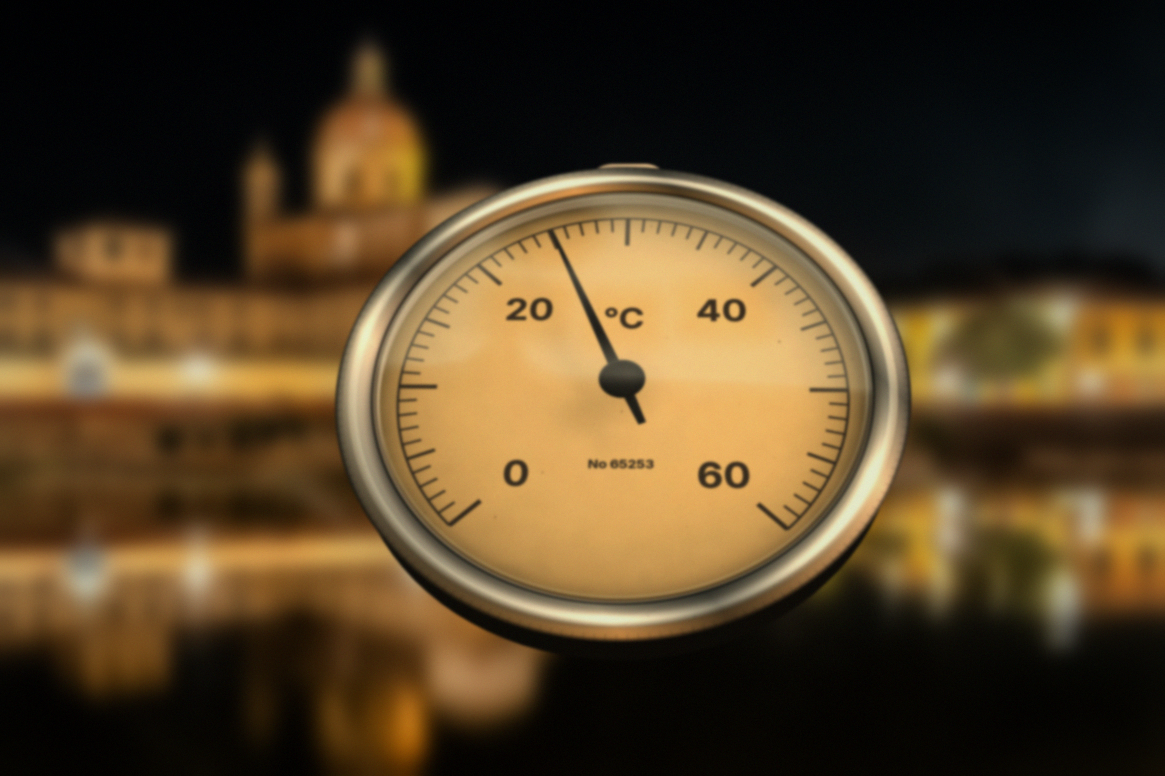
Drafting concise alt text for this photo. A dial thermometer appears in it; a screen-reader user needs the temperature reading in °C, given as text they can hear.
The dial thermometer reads 25 °C
